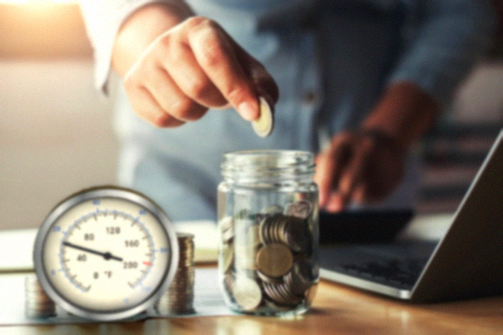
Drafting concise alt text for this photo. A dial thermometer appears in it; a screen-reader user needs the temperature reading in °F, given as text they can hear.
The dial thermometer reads 60 °F
